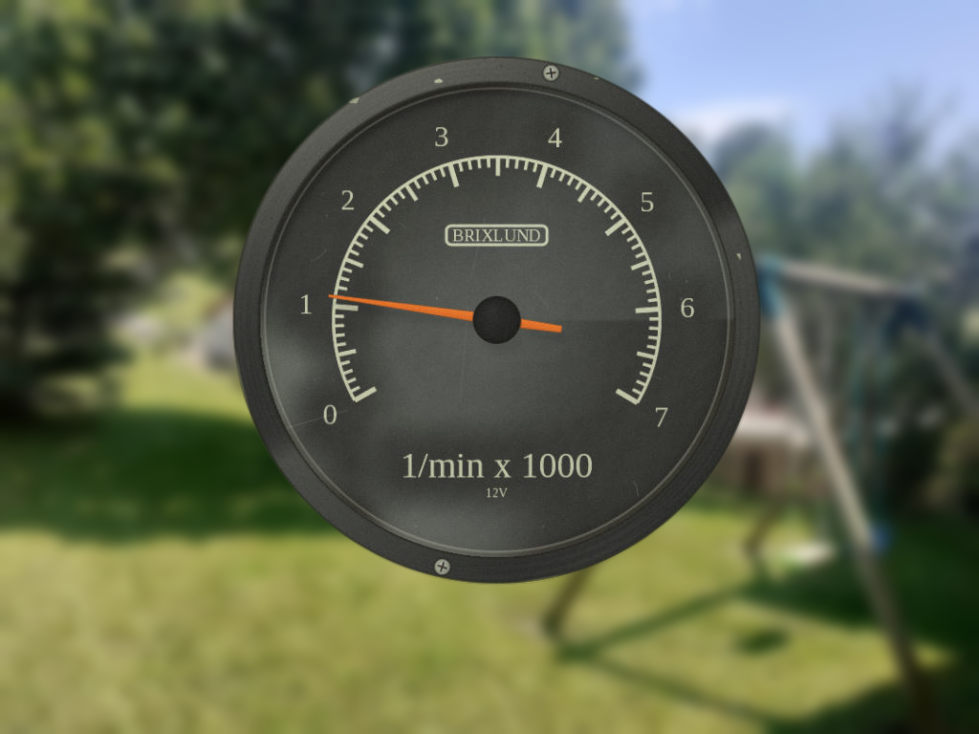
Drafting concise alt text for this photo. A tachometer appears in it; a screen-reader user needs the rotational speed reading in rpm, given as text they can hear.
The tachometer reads 1100 rpm
